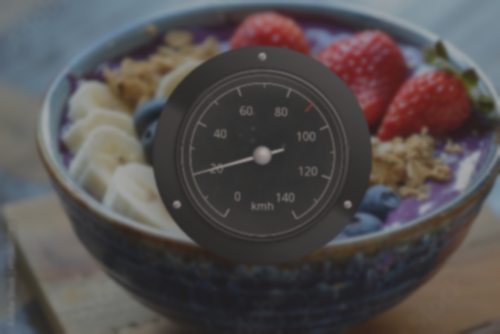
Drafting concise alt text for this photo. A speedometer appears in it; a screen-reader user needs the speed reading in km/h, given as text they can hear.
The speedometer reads 20 km/h
